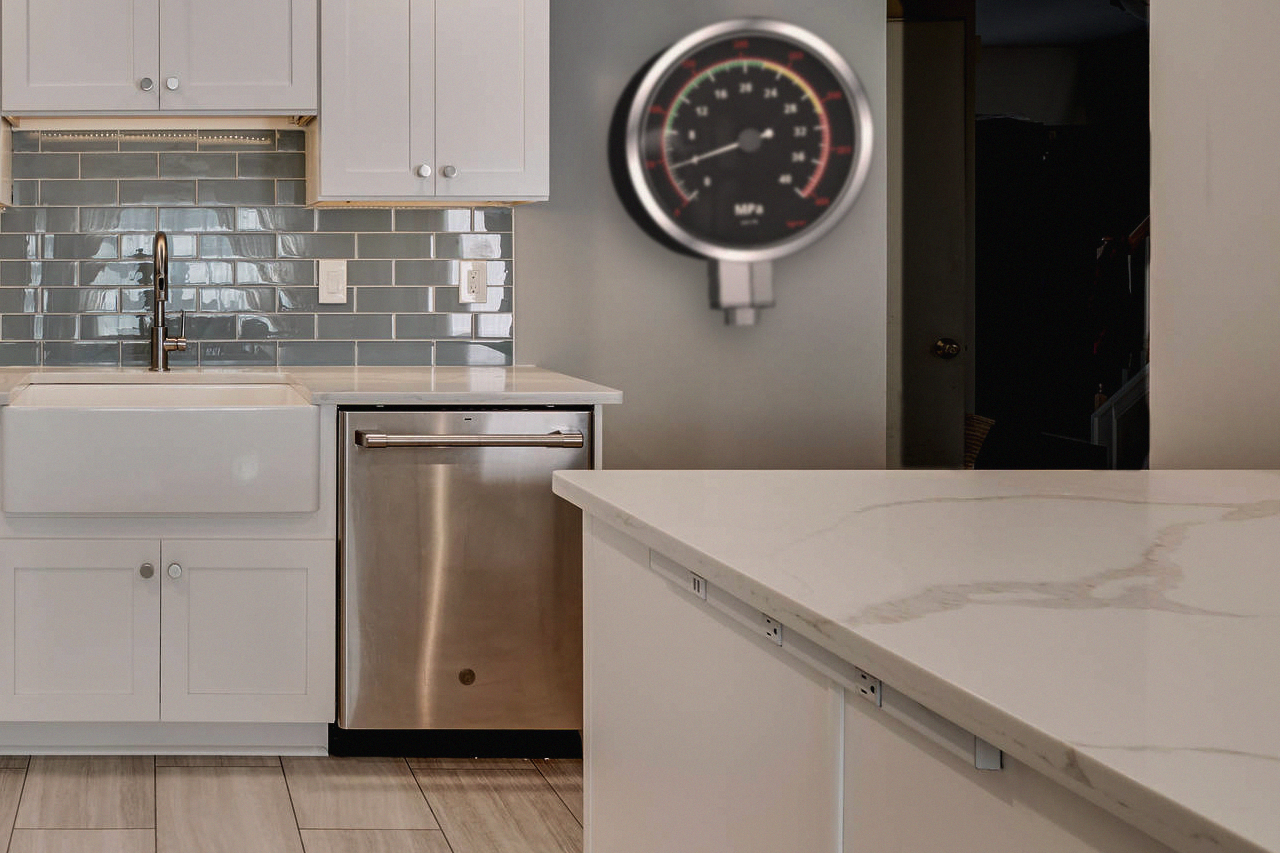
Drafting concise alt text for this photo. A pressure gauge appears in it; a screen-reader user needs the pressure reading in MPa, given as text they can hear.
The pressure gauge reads 4 MPa
